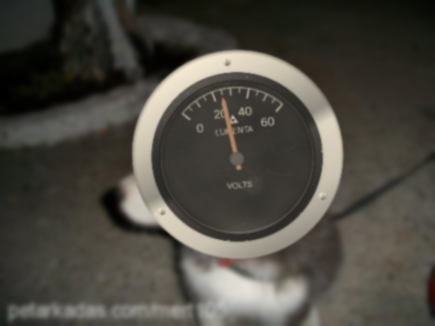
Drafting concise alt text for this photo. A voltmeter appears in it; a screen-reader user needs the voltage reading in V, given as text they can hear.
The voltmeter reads 25 V
